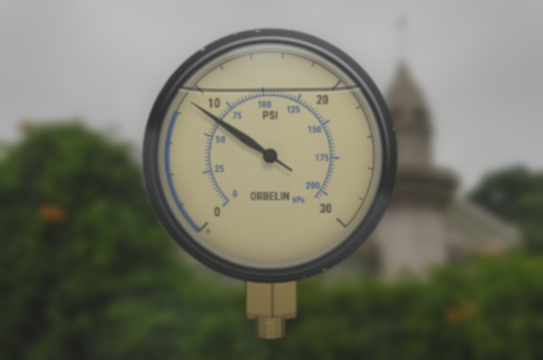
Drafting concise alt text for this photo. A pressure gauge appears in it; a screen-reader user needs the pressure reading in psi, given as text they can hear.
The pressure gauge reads 9 psi
